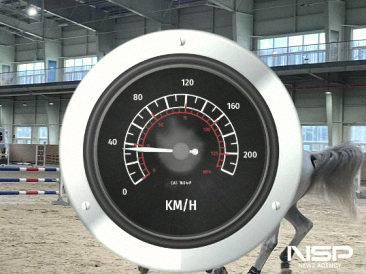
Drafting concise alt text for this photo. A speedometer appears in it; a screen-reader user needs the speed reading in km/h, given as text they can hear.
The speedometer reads 35 km/h
